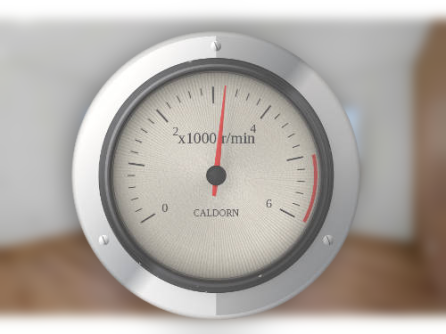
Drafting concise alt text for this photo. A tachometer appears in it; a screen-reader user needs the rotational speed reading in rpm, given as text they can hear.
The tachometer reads 3200 rpm
